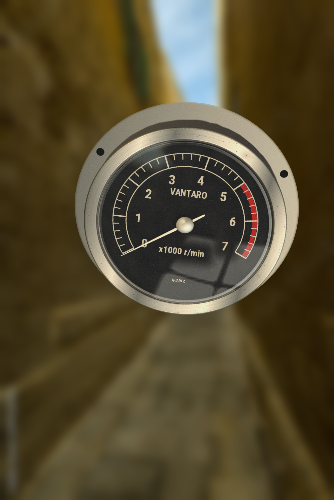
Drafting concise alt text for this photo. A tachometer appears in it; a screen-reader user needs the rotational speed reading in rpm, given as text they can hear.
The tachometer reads 0 rpm
